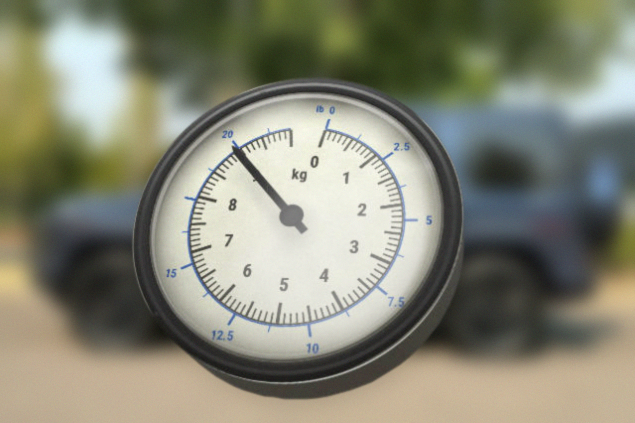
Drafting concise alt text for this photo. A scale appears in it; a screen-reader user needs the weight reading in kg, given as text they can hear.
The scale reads 9 kg
